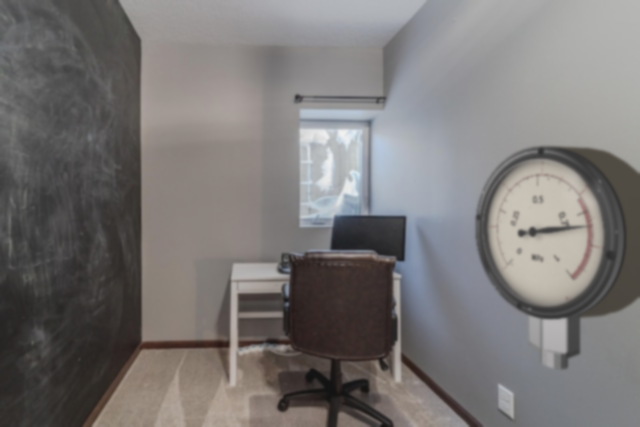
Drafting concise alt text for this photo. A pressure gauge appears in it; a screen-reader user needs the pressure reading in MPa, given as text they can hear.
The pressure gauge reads 0.8 MPa
